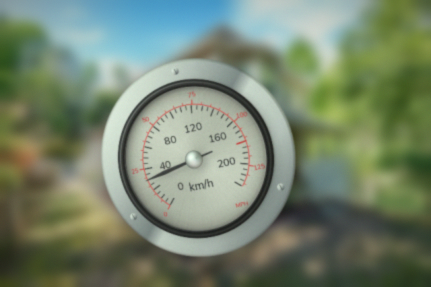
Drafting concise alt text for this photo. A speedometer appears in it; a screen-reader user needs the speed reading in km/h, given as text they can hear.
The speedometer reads 30 km/h
